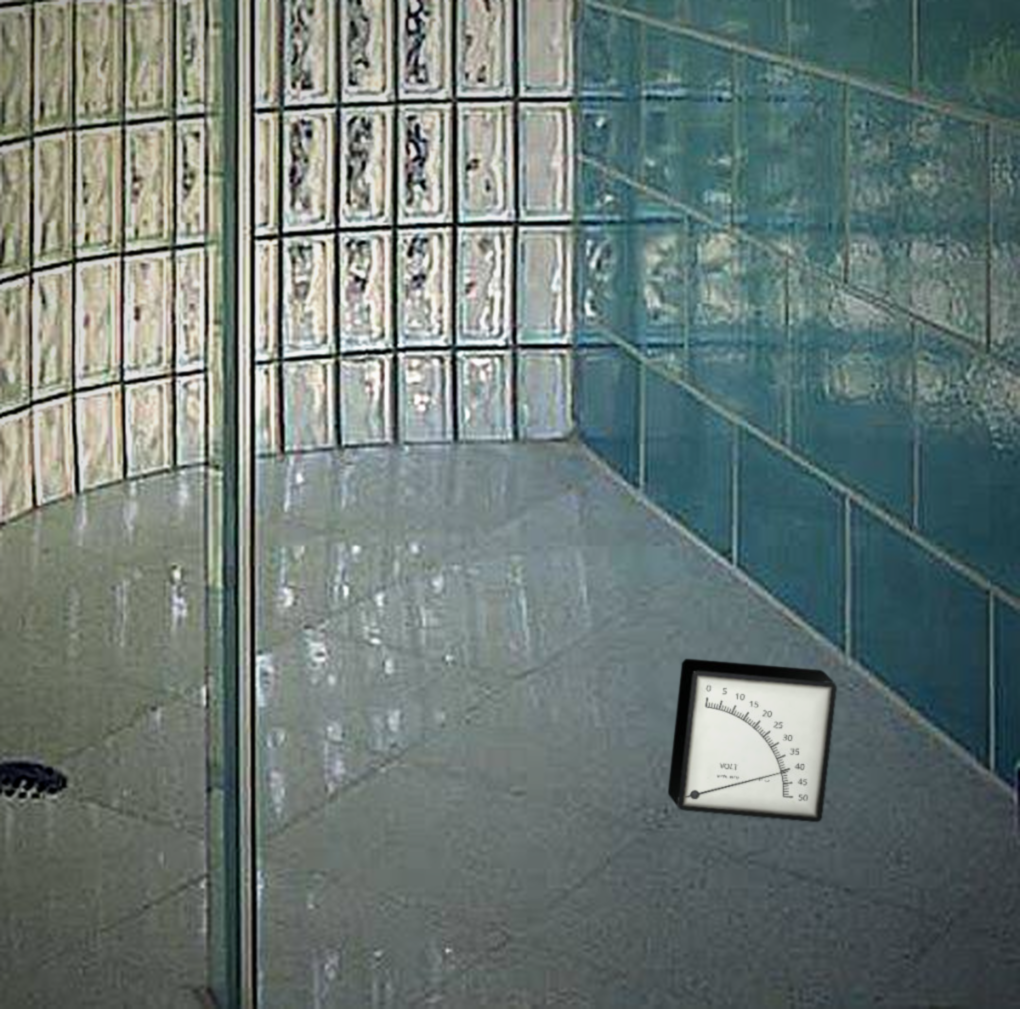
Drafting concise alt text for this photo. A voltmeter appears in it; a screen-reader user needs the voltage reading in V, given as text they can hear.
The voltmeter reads 40 V
